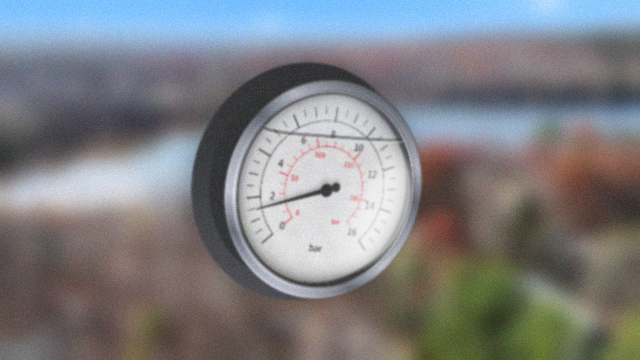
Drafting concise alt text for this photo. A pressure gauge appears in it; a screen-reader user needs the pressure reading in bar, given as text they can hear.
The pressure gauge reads 1.5 bar
